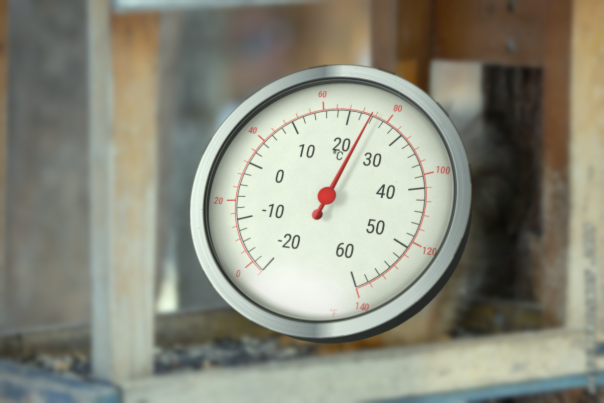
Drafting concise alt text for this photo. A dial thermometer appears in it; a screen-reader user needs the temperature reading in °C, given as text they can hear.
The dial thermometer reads 24 °C
